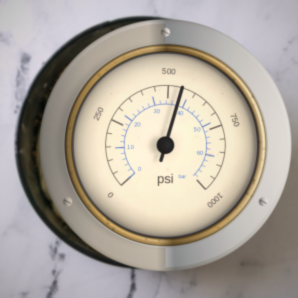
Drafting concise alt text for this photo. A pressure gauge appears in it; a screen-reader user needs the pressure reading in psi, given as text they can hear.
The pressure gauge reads 550 psi
